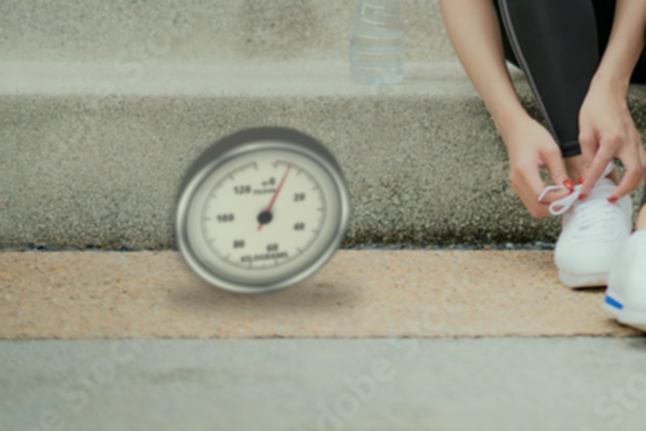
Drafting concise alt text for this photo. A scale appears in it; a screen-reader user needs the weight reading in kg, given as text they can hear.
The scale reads 5 kg
